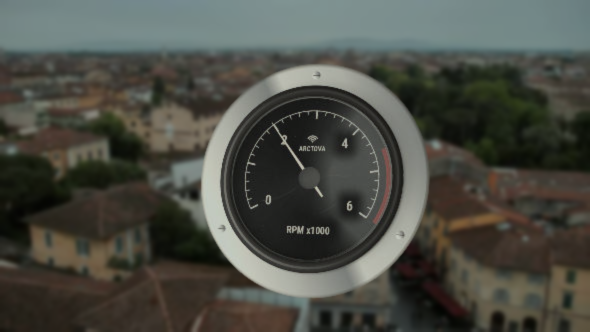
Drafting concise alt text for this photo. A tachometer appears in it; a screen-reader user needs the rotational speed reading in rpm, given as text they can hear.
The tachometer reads 2000 rpm
